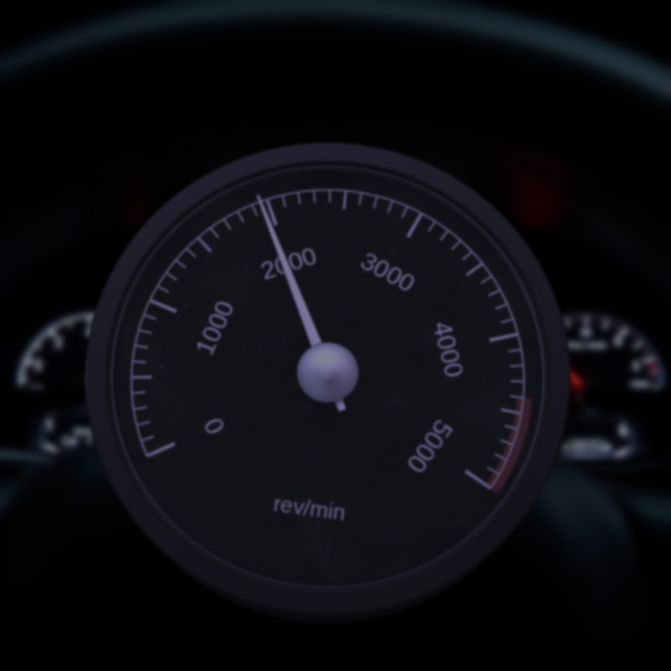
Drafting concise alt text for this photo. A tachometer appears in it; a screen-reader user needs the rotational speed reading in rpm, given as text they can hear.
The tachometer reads 1950 rpm
